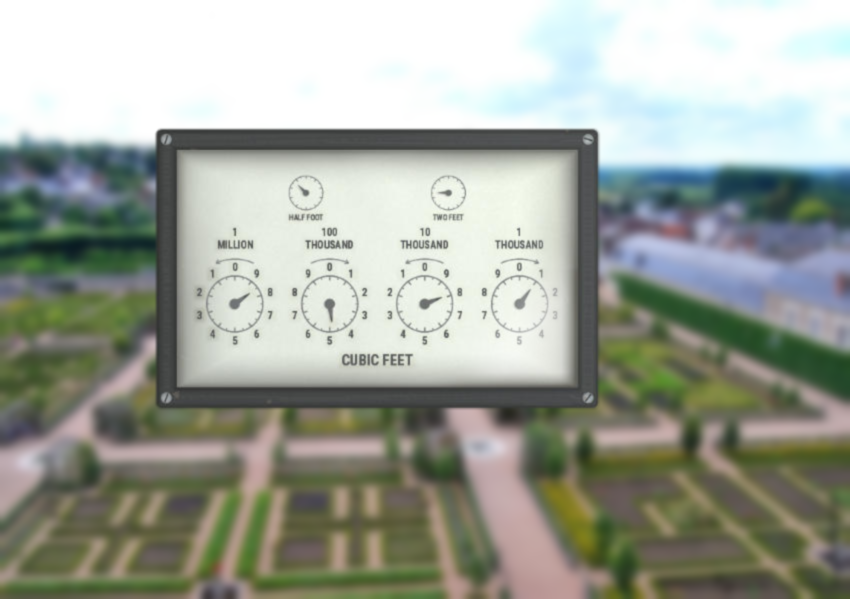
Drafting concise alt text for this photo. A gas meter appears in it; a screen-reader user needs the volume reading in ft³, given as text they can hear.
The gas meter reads 848100 ft³
